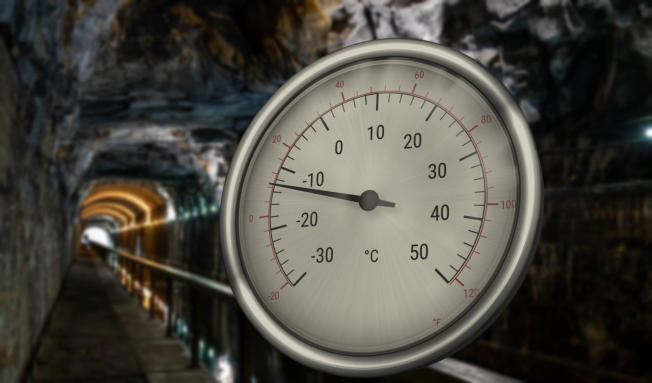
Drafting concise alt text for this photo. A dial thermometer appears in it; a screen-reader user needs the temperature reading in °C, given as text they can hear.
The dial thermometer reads -13 °C
